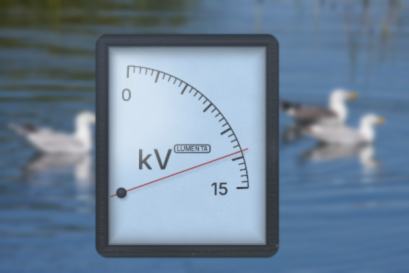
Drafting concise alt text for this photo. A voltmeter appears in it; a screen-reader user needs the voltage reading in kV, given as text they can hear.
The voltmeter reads 12 kV
